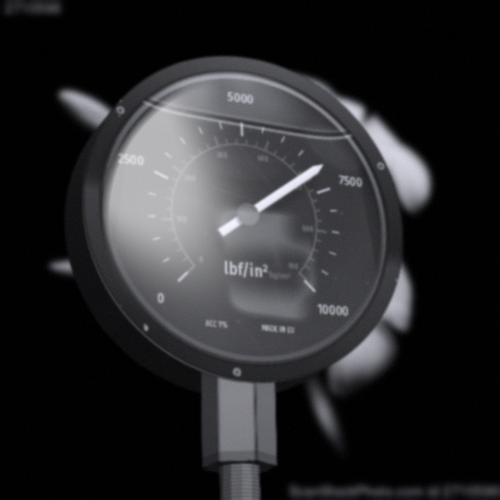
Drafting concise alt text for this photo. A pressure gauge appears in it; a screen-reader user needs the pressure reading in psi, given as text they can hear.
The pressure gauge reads 7000 psi
